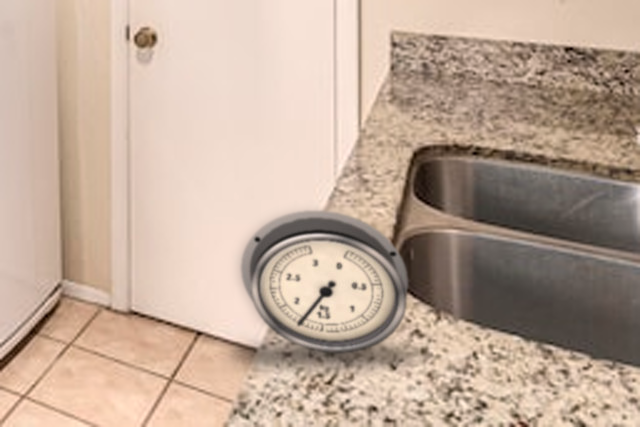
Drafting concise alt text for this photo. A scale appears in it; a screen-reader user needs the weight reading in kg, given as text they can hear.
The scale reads 1.75 kg
